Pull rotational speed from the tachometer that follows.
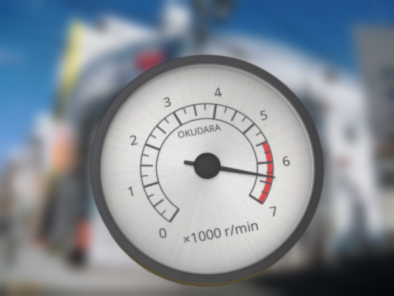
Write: 6375 rpm
